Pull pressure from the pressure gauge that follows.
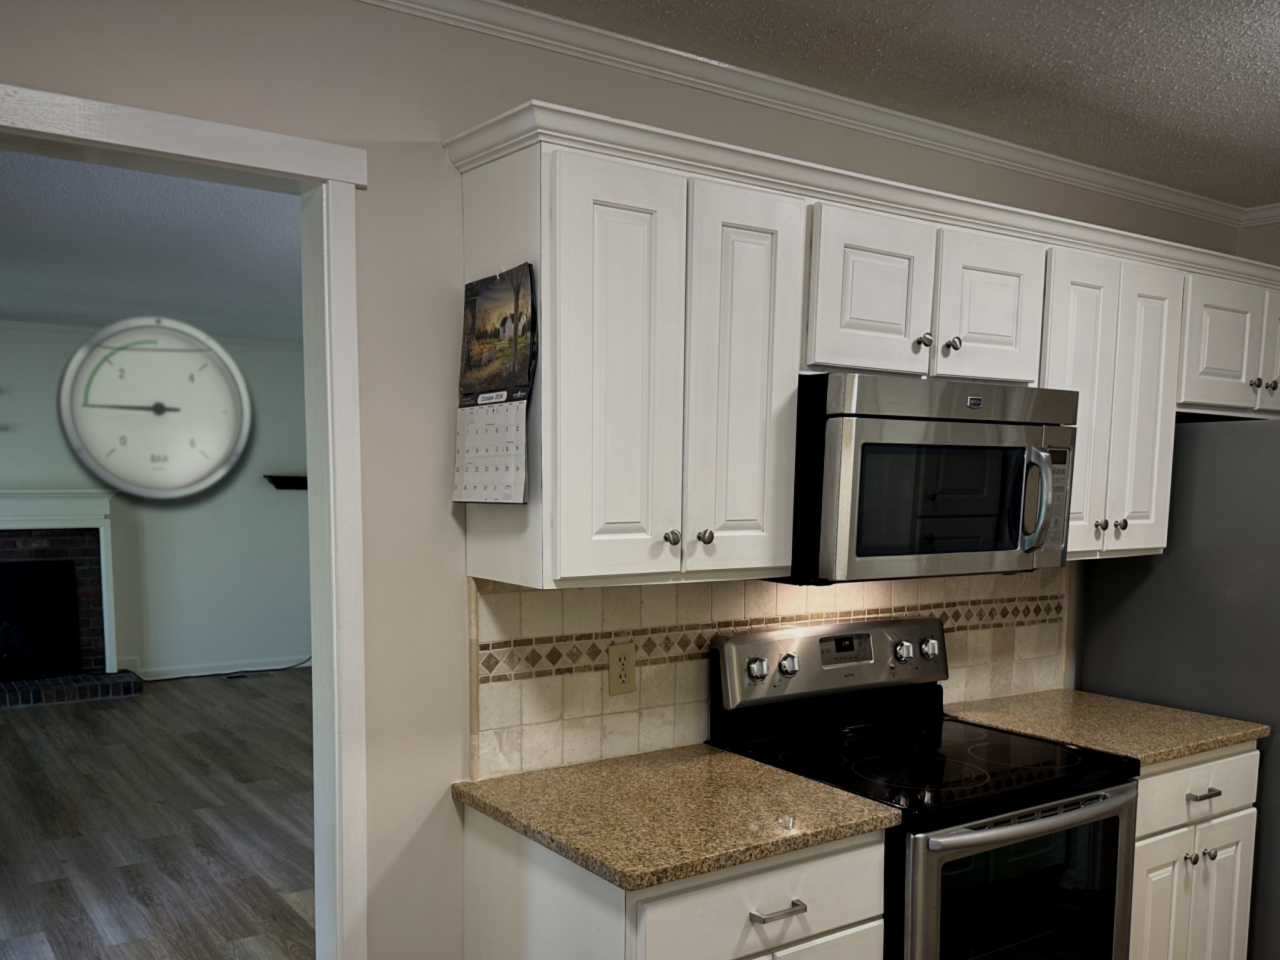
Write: 1 bar
